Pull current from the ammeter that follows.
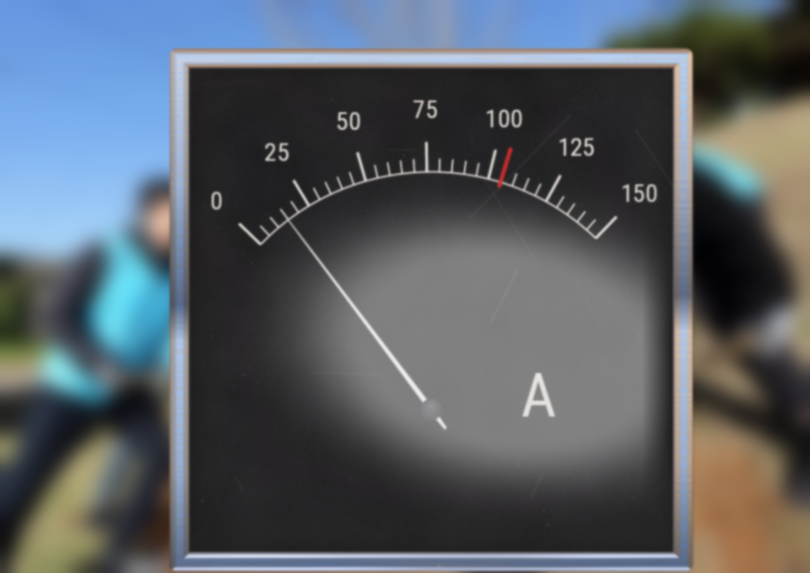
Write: 15 A
